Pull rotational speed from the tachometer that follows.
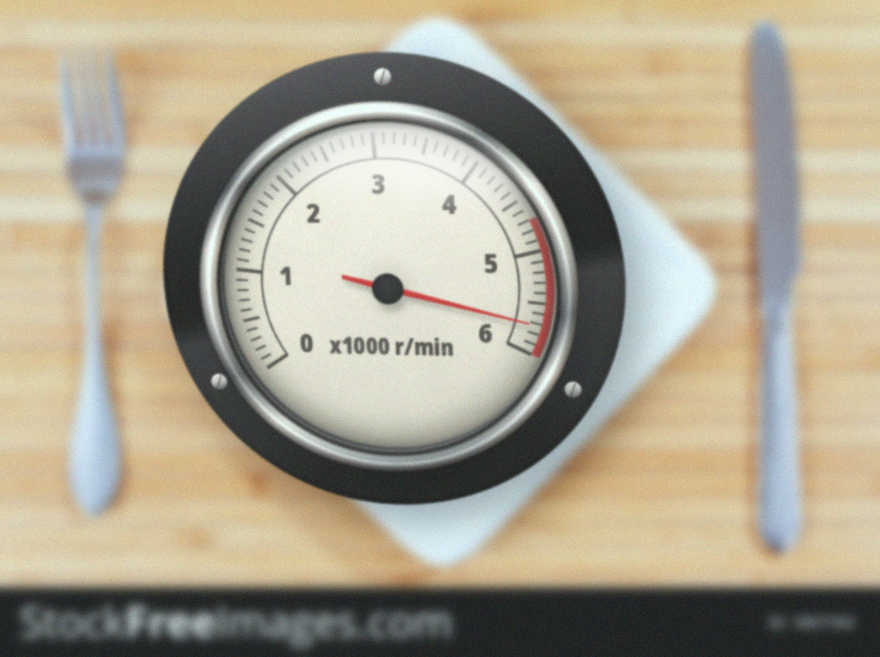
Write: 5700 rpm
